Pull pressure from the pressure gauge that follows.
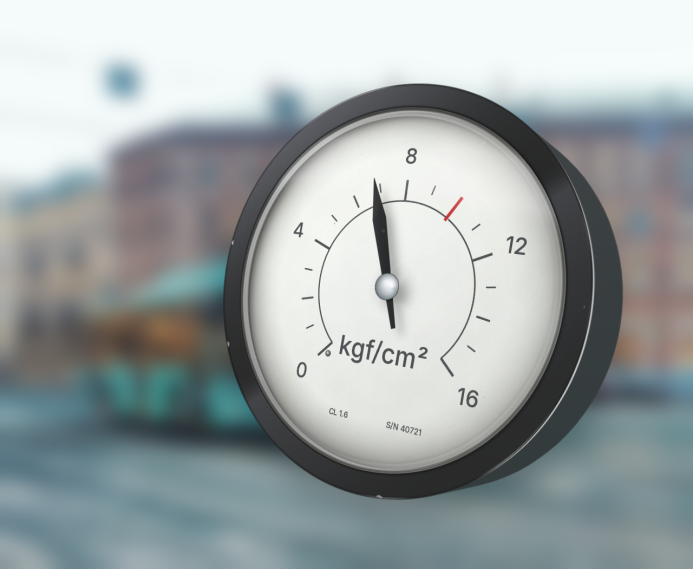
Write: 7 kg/cm²
